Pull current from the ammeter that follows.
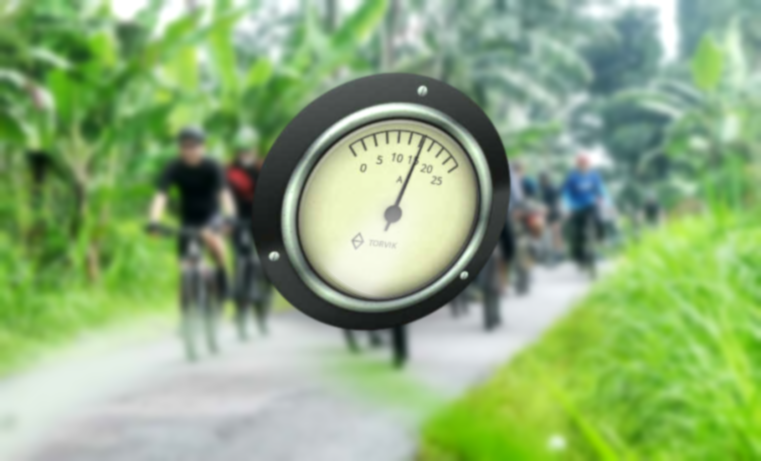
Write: 15 A
